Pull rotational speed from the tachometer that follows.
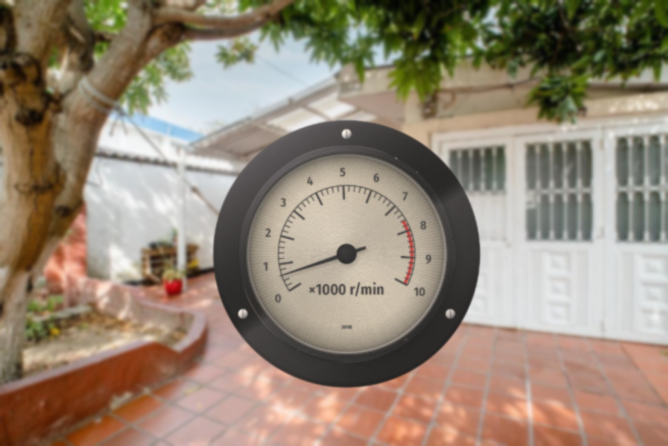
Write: 600 rpm
